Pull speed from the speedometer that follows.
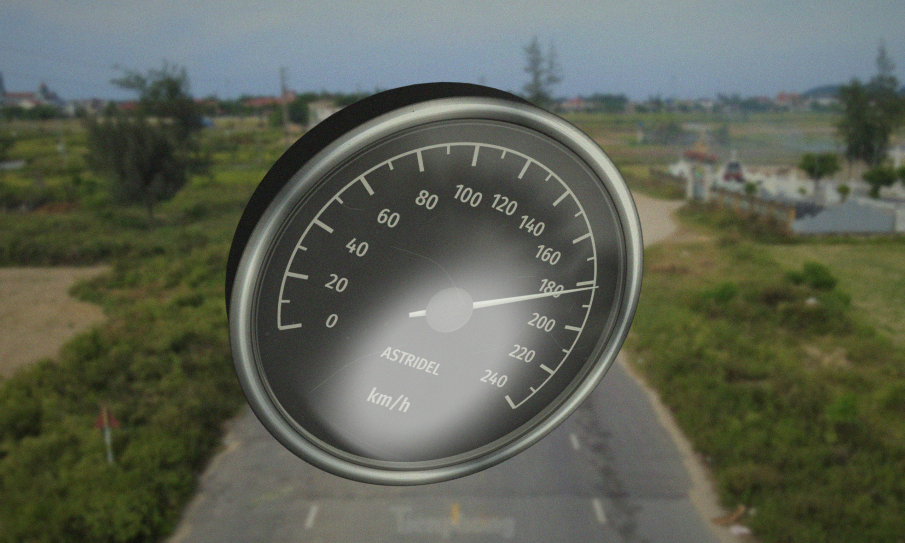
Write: 180 km/h
